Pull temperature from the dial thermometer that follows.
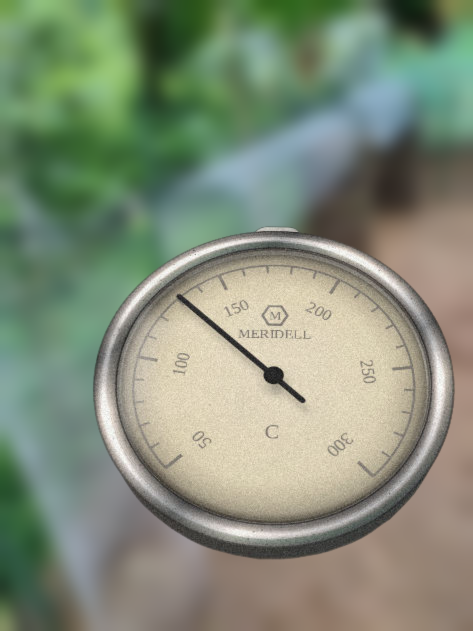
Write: 130 °C
